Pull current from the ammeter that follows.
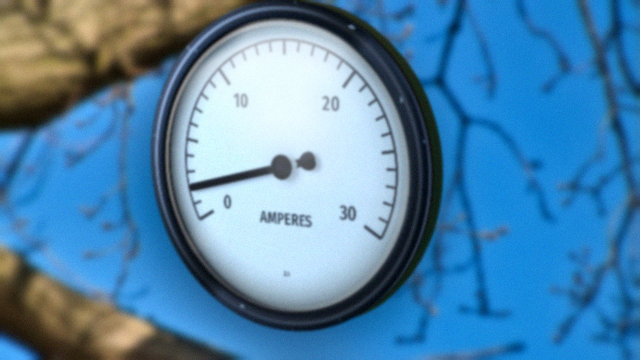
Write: 2 A
